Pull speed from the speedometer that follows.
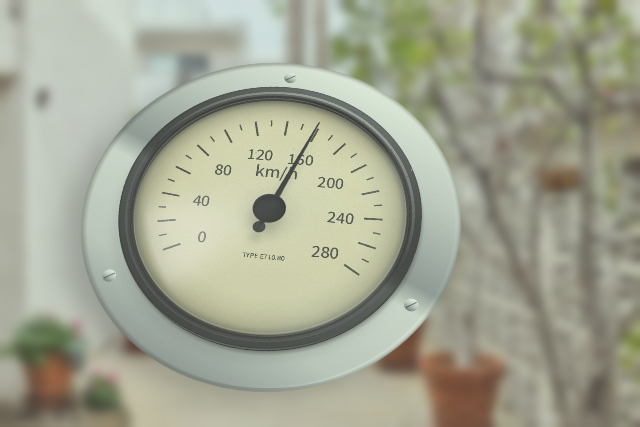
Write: 160 km/h
